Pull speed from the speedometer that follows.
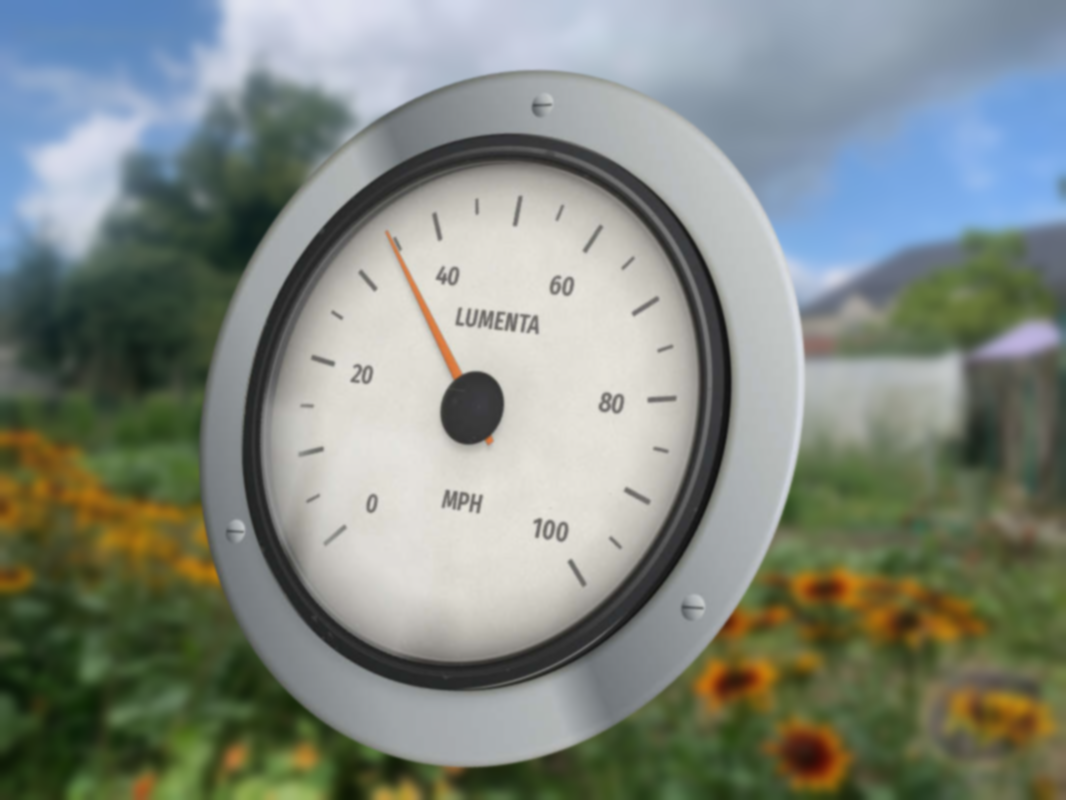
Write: 35 mph
